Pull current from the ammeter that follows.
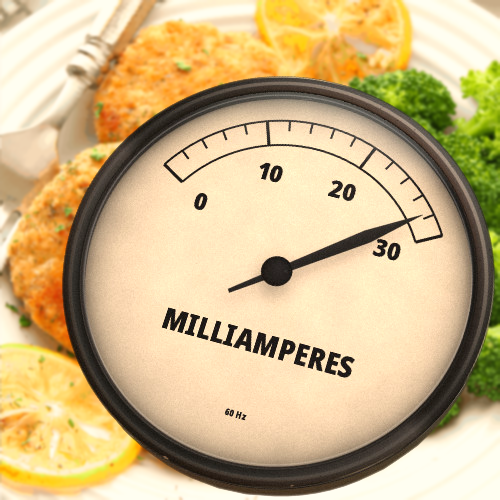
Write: 28 mA
